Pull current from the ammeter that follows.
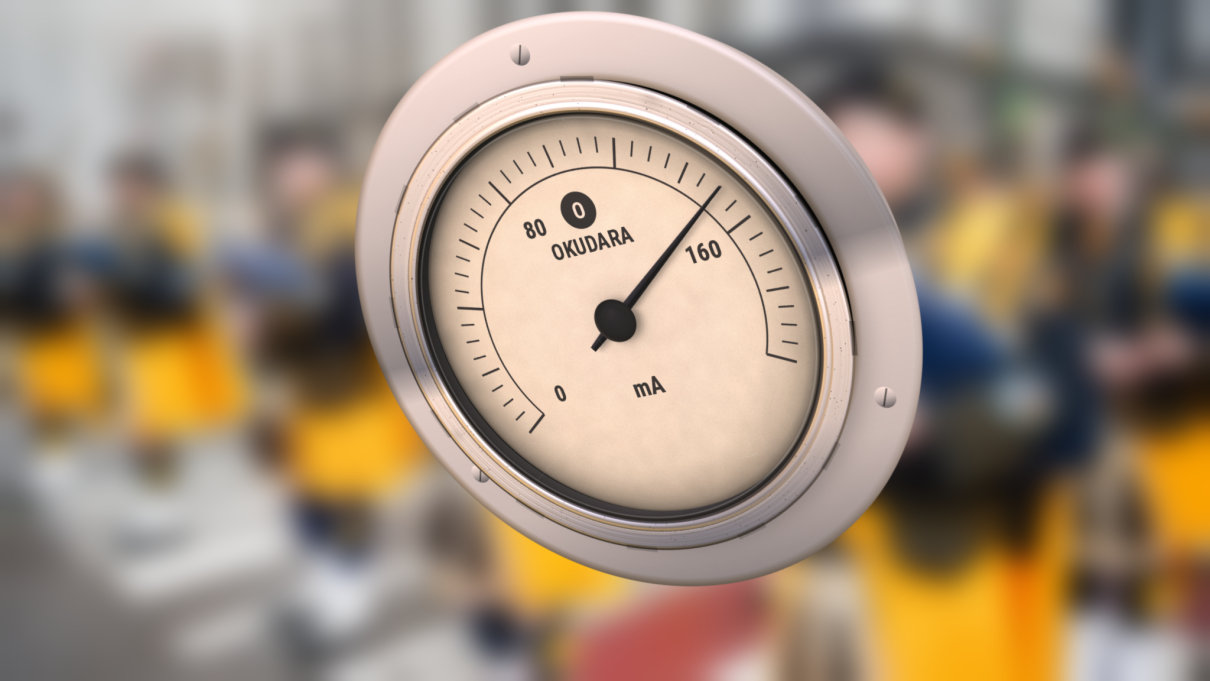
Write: 150 mA
